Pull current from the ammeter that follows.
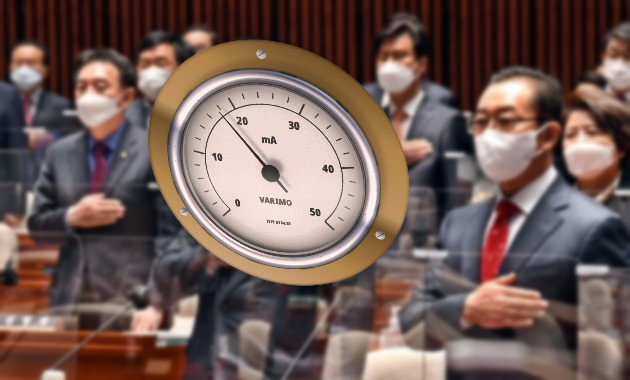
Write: 18 mA
